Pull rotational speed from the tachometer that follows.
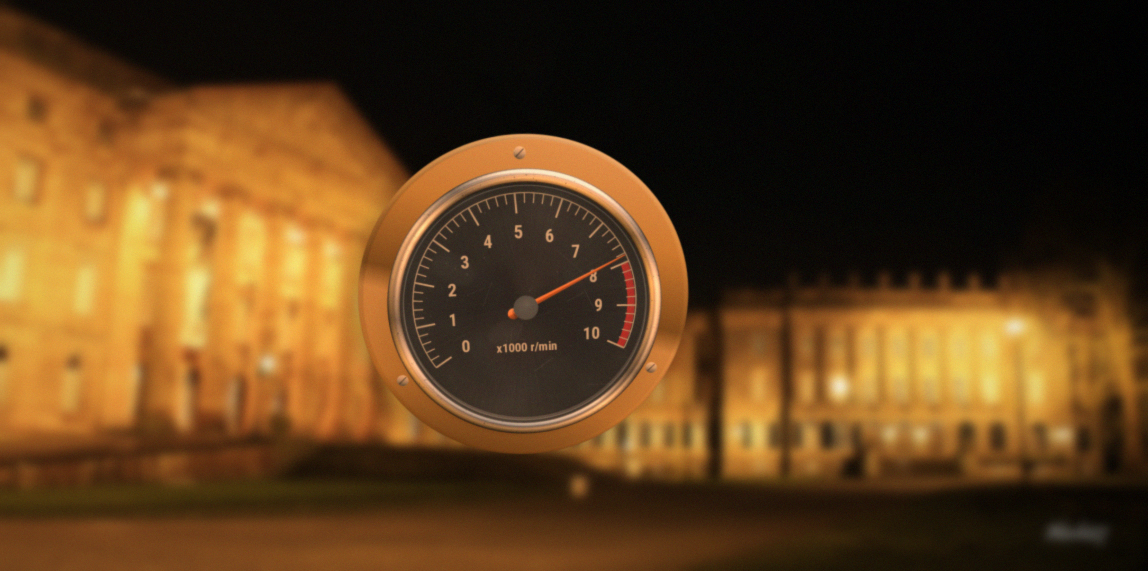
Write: 7800 rpm
